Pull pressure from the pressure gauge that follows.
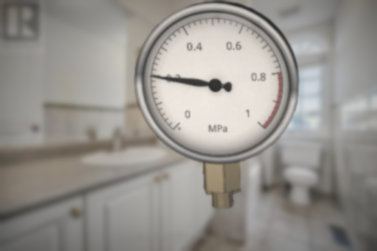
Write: 0.2 MPa
